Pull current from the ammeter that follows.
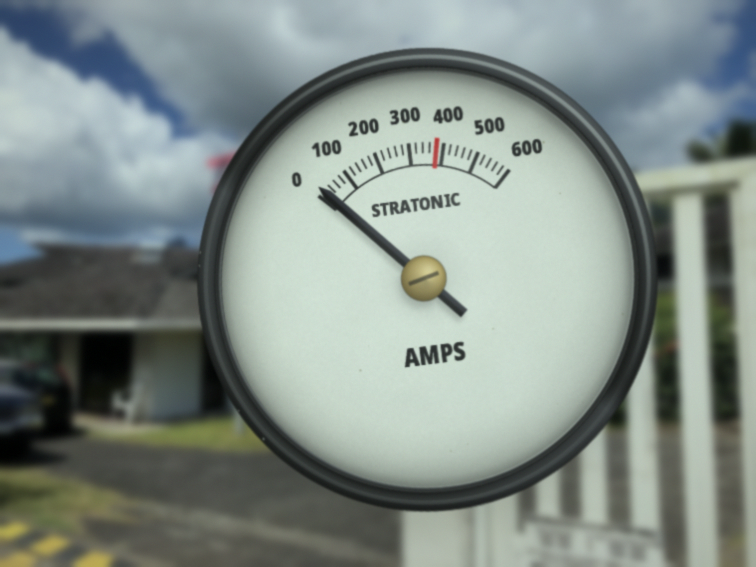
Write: 20 A
